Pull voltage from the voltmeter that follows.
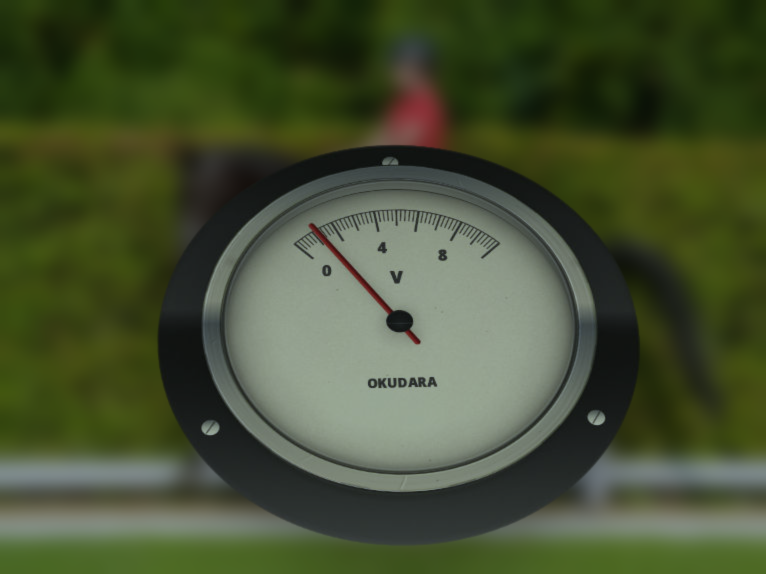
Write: 1 V
